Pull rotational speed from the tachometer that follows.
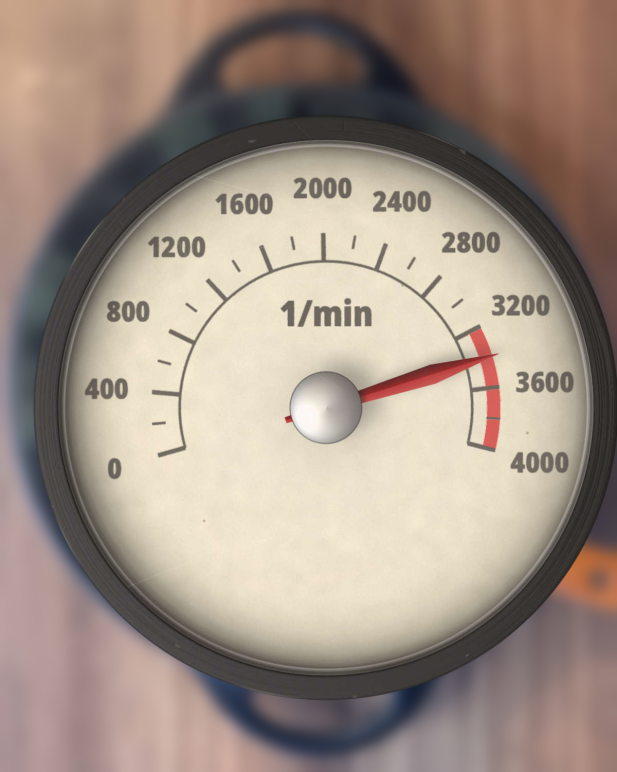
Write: 3400 rpm
